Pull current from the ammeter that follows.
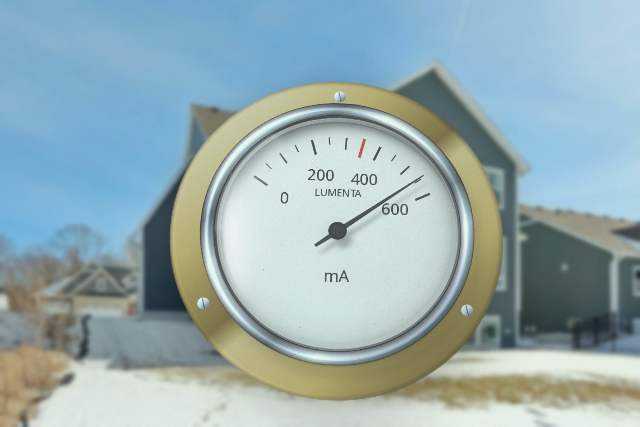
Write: 550 mA
